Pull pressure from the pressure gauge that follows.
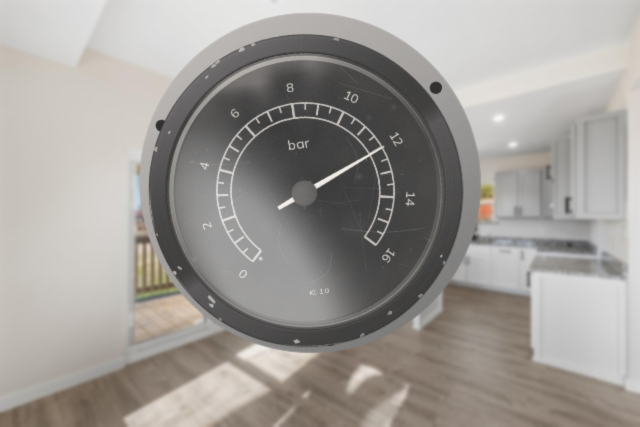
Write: 12 bar
